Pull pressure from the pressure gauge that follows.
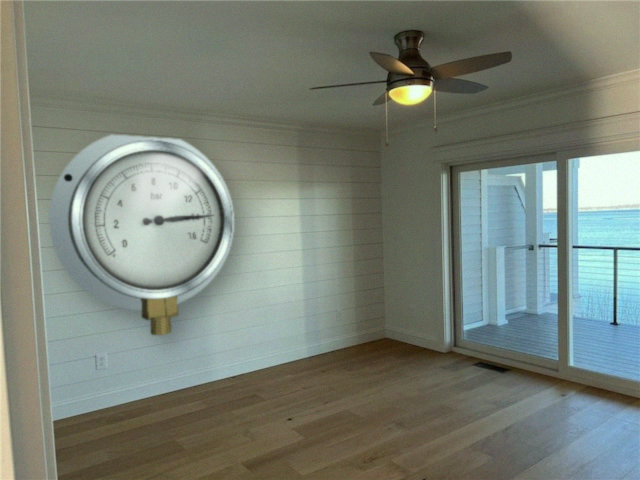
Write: 14 bar
